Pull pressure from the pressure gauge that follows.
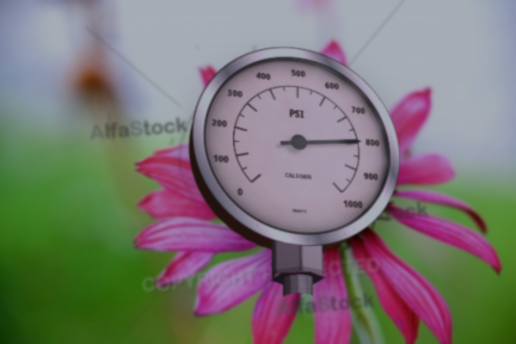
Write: 800 psi
